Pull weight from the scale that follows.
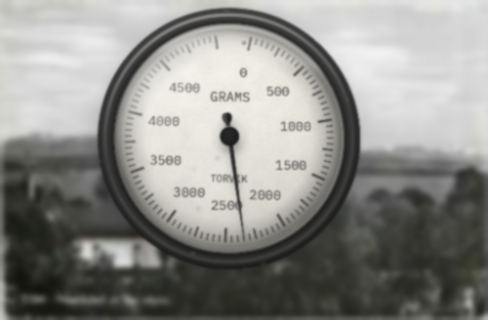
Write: 2350 g
